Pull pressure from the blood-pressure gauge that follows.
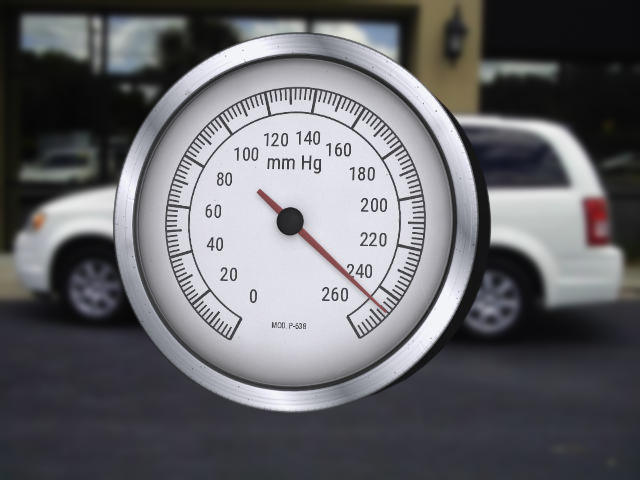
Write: 246 mmHg
